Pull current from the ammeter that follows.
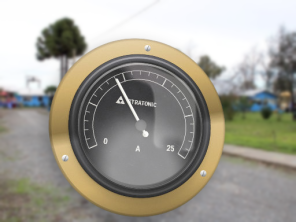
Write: 9 A
